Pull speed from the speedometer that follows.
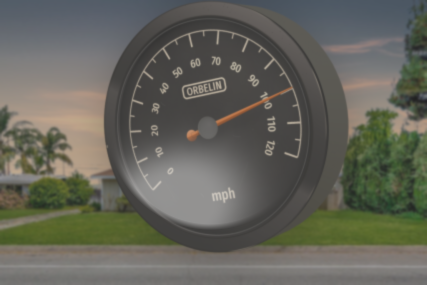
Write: 100 mph
